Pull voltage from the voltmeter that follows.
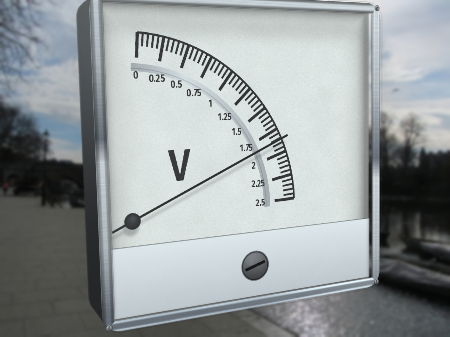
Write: 1.85 V
